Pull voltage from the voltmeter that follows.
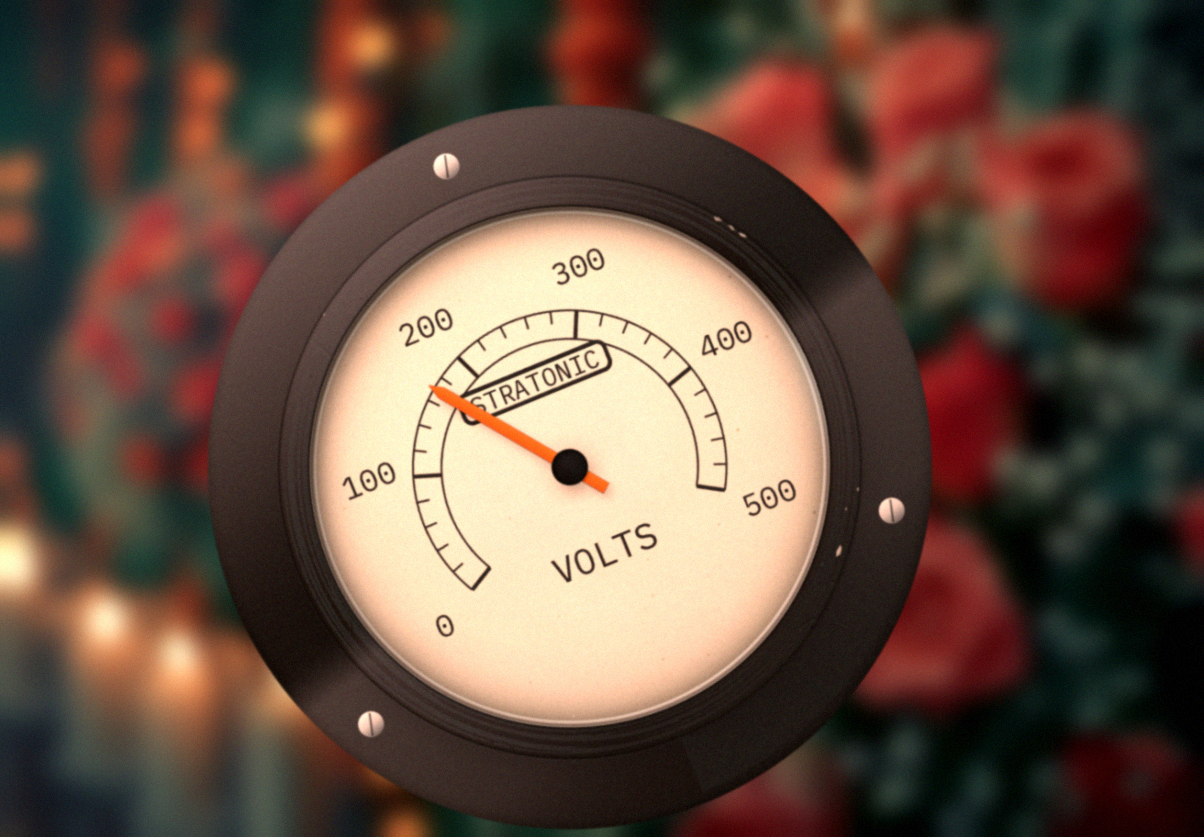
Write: 170 V
